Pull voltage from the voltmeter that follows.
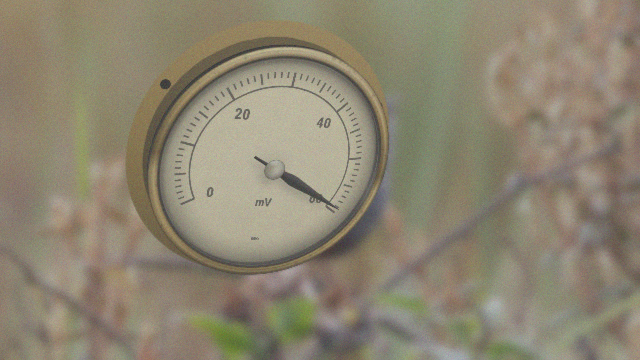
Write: 59 mV
